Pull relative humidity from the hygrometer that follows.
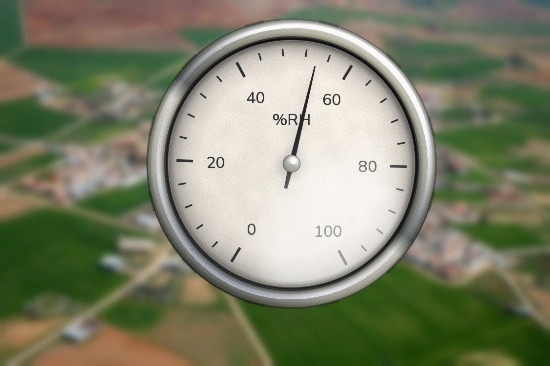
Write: 54 %
